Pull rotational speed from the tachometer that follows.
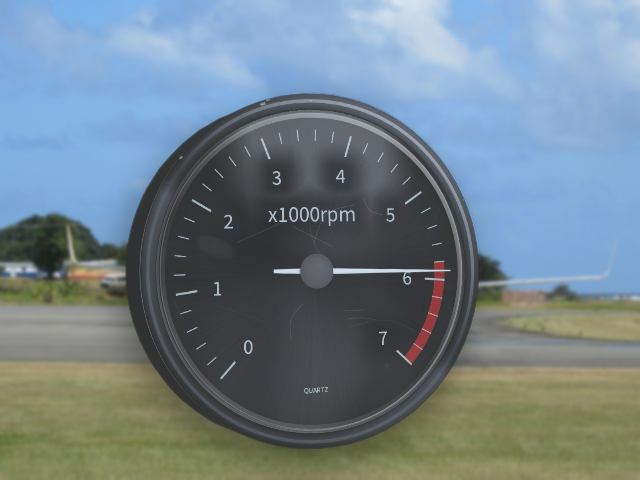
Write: 5900 rpm
